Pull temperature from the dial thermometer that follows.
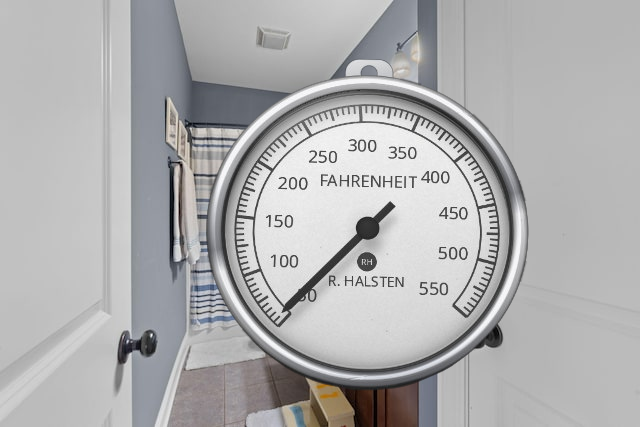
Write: 55 °F
